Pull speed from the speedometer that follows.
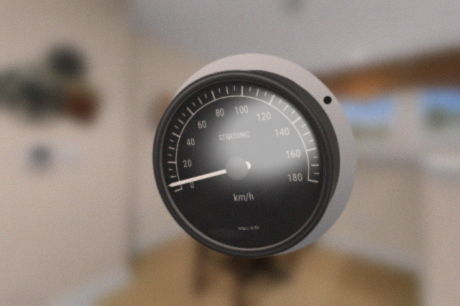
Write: 5 km/h
